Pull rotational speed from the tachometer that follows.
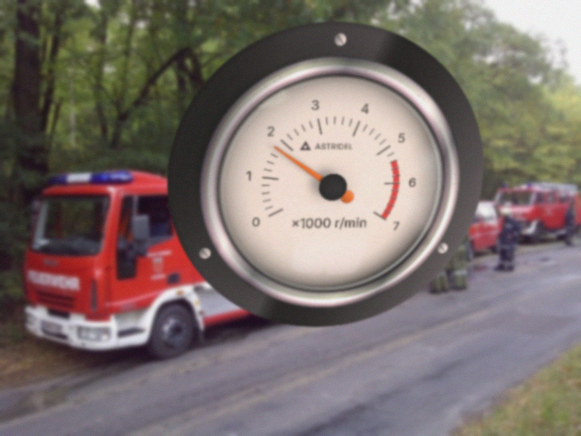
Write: 1800 rpm
